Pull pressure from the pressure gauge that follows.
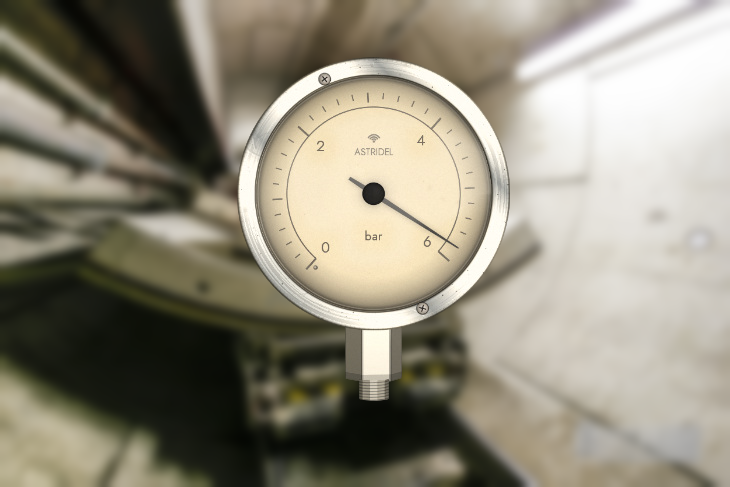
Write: 5.8 bar
